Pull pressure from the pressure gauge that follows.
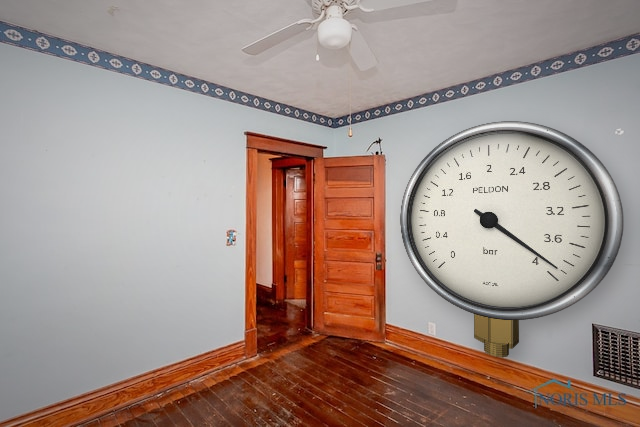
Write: 3.9 bar
